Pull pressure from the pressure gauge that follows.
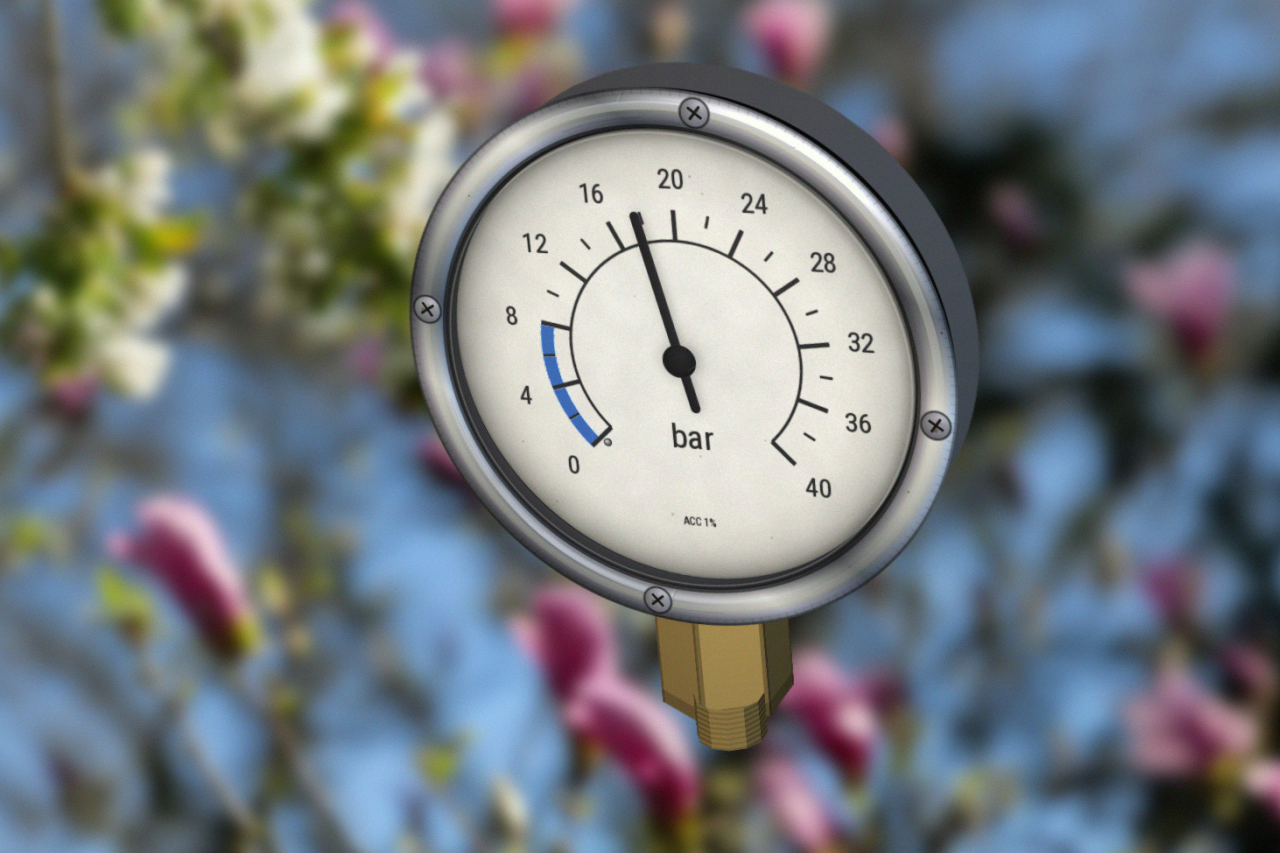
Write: 18 bar
